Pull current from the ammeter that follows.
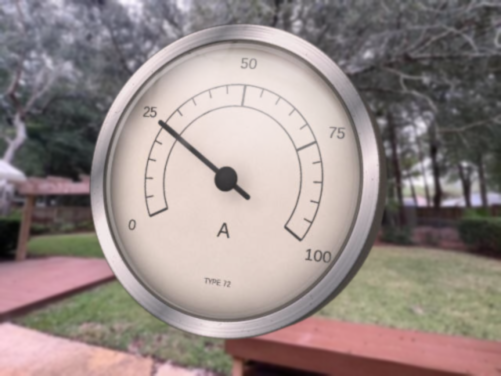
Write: 25 A
